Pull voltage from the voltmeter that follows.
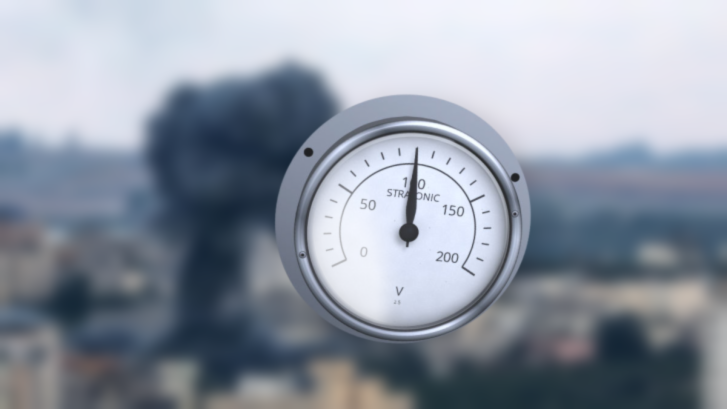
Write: 100 V
